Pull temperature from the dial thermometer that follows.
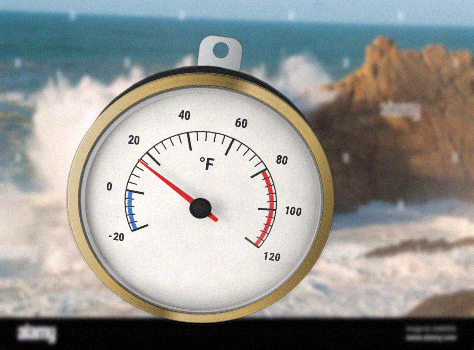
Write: 16 °F
